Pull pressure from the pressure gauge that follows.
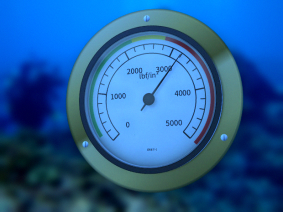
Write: 3200 psi
